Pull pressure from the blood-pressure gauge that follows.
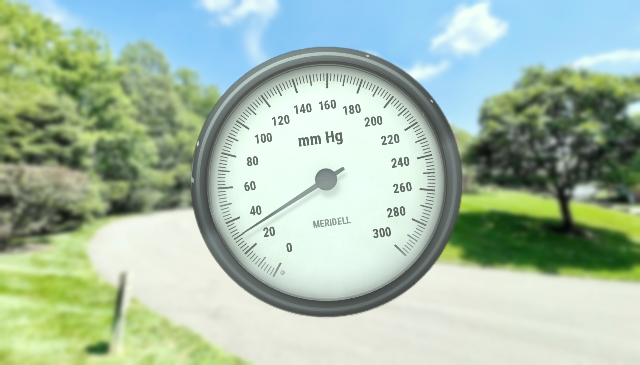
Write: 30 mmHg
